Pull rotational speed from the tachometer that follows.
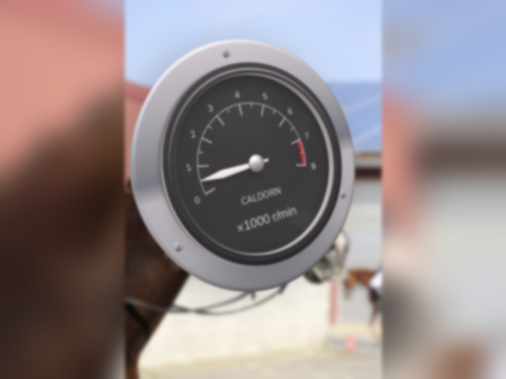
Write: 500 rpm
